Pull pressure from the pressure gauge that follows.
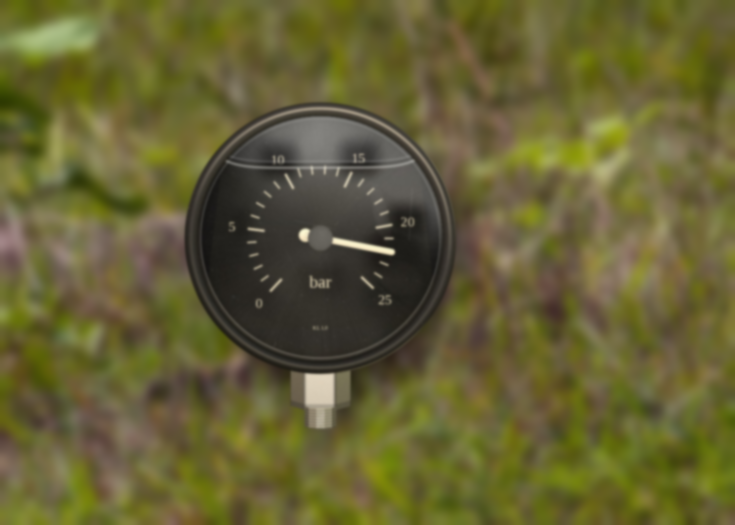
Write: 22 bar
